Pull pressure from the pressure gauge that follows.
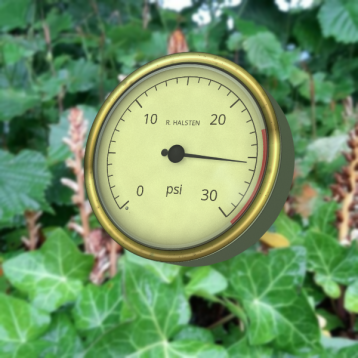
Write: 25.5 psi
